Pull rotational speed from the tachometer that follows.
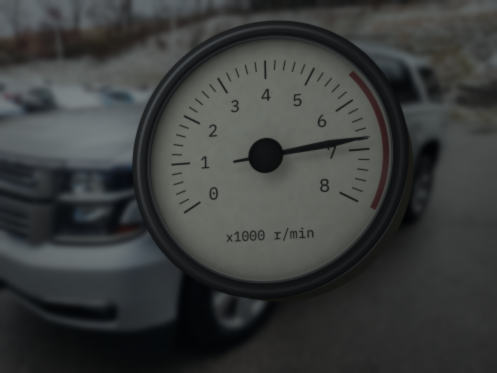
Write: 6800 rpm
